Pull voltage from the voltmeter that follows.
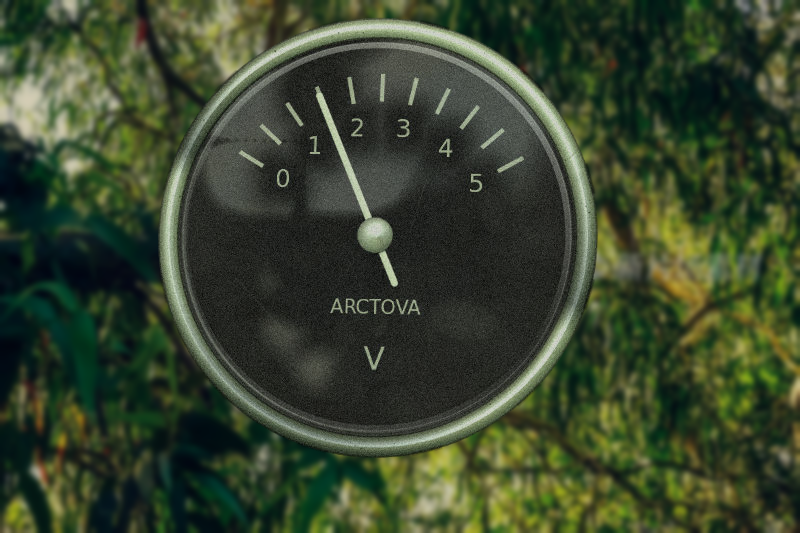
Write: 1.5 V
